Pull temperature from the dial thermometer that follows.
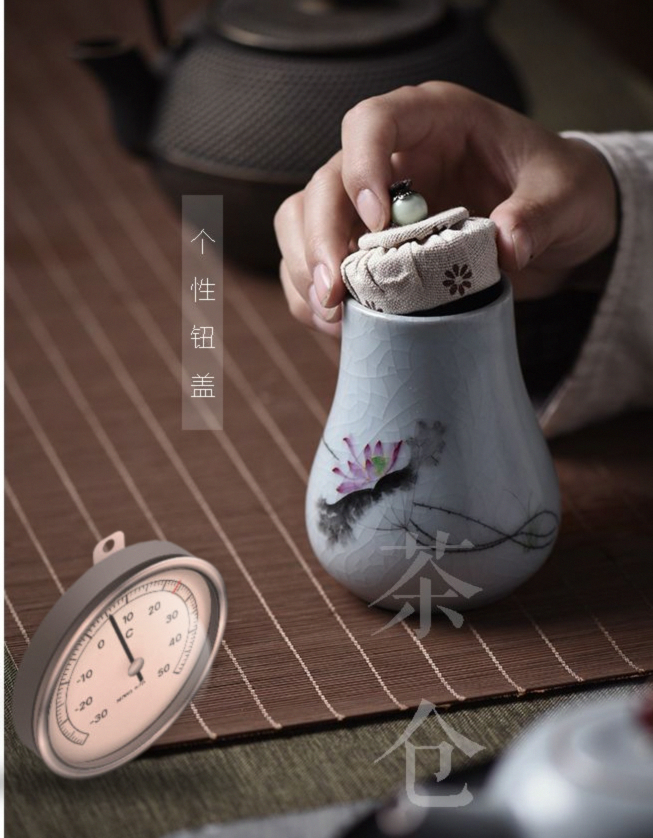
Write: 5 °C
